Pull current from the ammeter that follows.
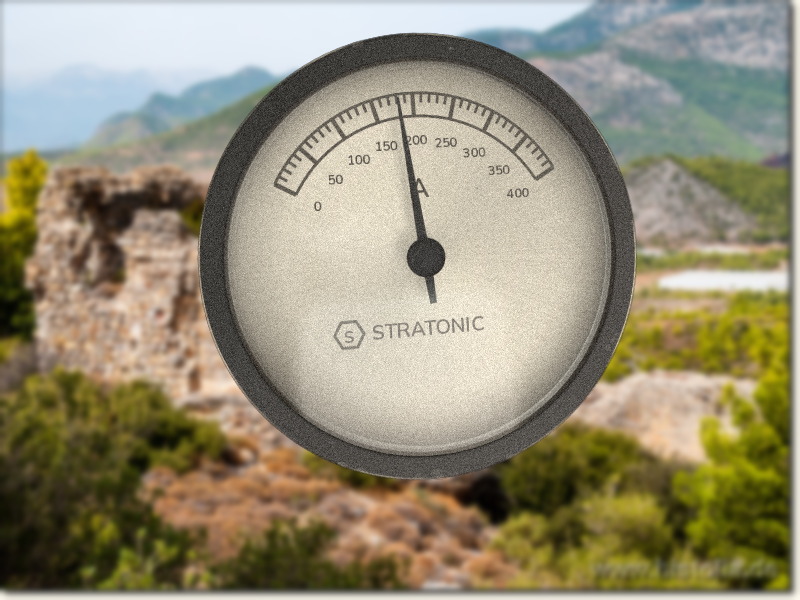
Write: 180 A
